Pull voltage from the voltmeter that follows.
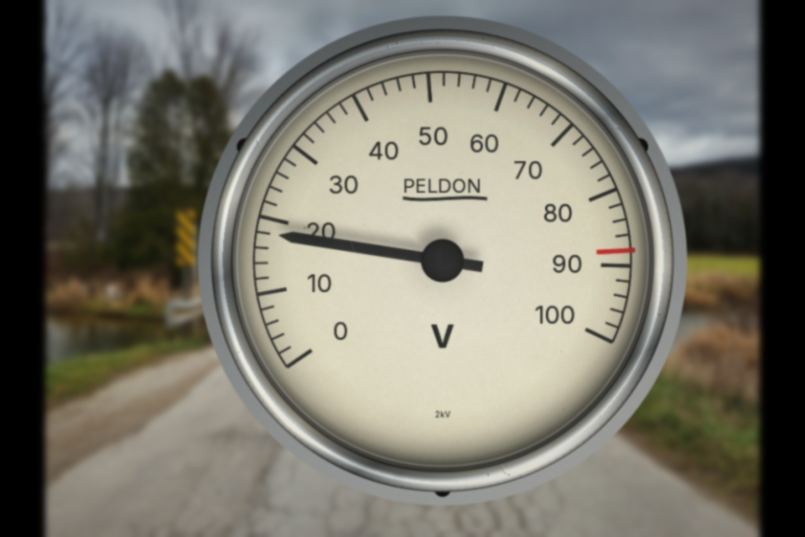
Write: 18 V
